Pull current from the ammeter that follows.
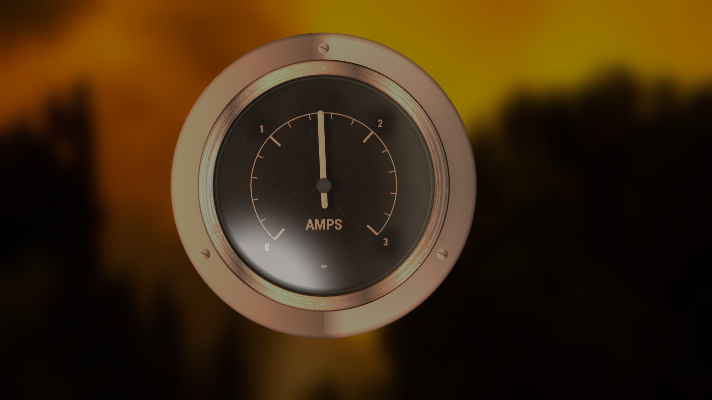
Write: 1.5 A
